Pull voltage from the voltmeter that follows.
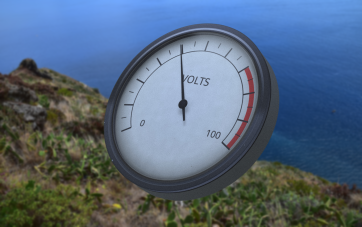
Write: 40 V
